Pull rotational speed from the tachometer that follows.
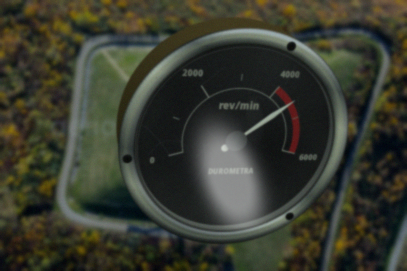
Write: 4500 rpm
